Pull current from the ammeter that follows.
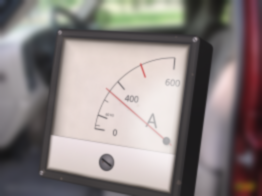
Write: 350 A
